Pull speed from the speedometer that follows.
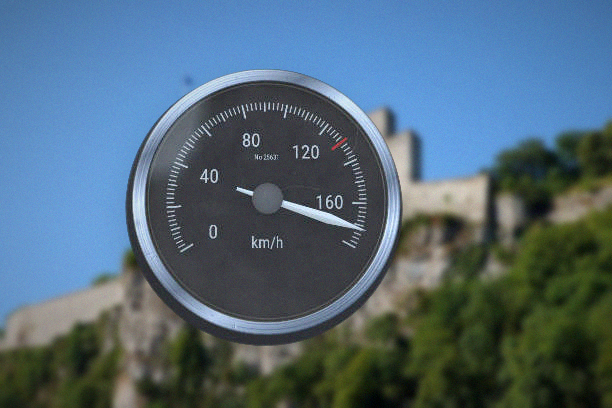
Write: 172 km/h
